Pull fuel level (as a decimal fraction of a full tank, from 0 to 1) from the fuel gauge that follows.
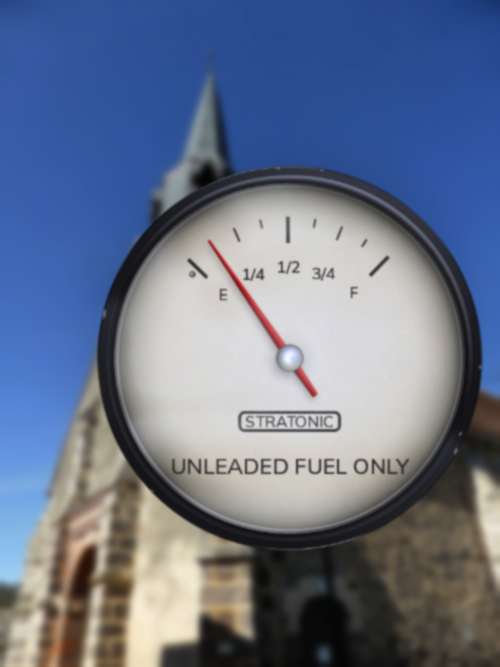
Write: 0.125
